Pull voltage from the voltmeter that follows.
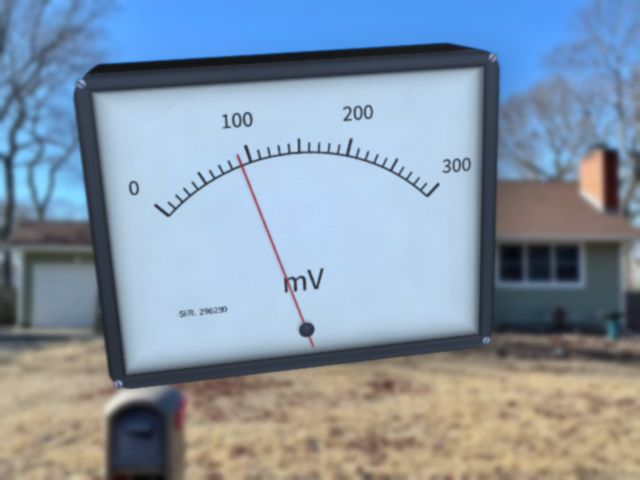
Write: 90 mV
